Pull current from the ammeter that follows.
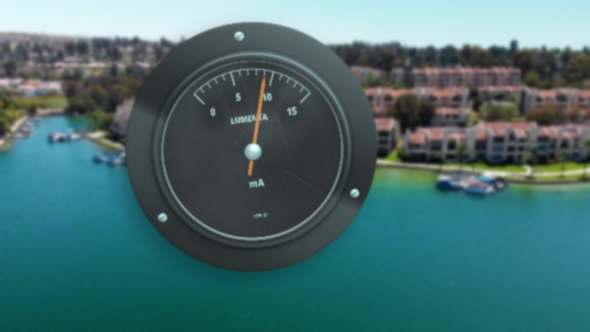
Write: 9 mA
